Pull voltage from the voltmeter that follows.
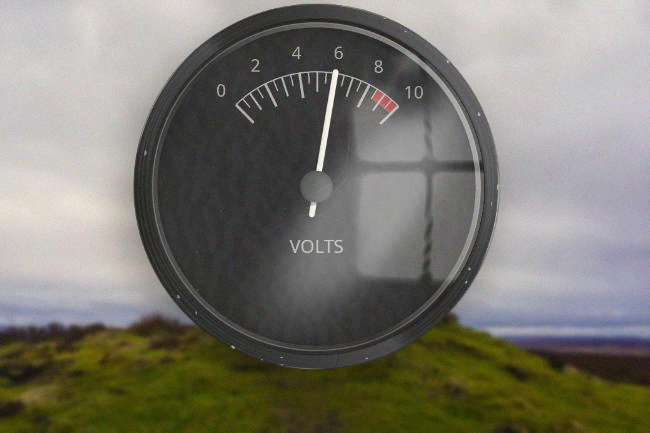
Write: 6 V
